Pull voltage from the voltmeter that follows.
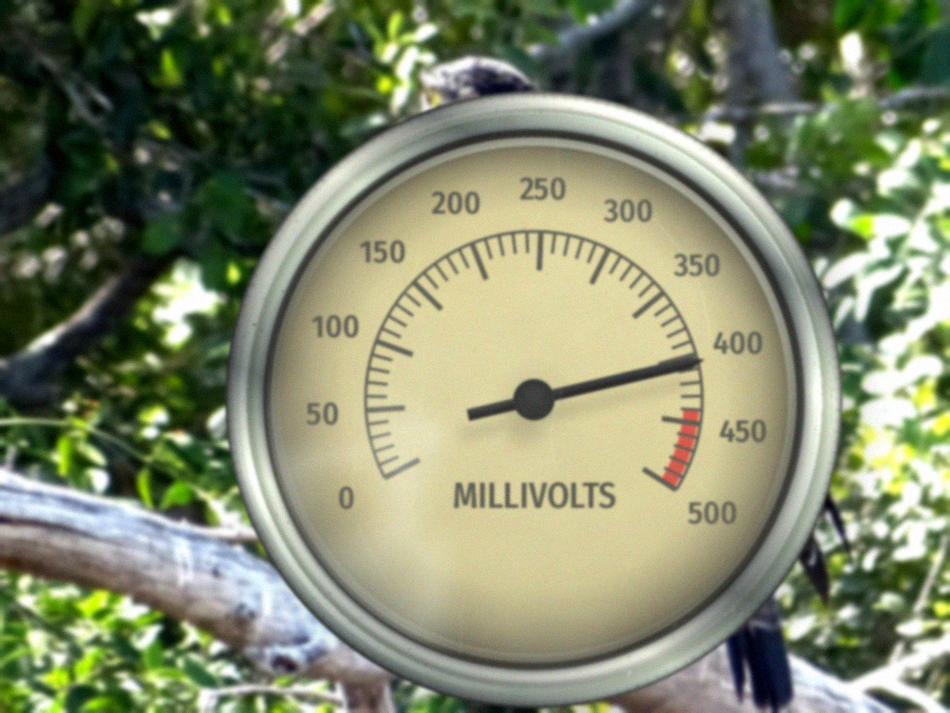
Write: 405 mV
